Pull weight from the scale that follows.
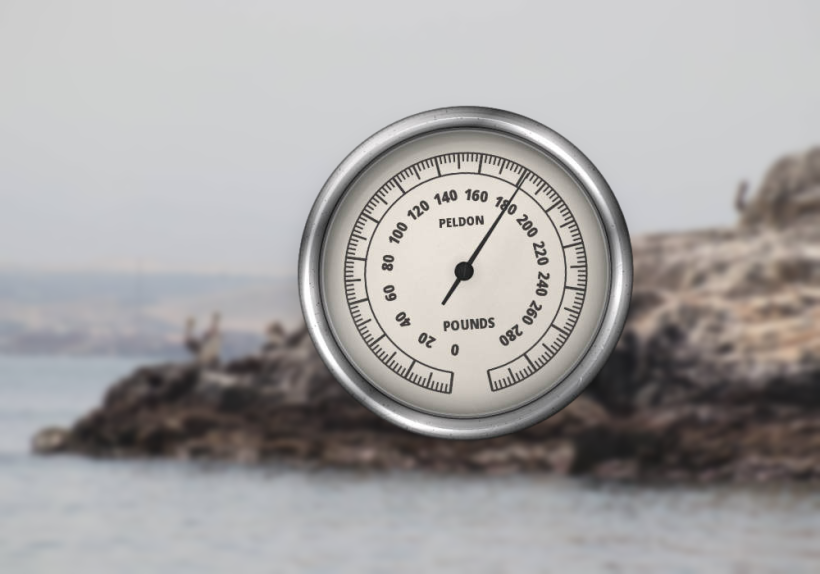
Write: 182 lb
